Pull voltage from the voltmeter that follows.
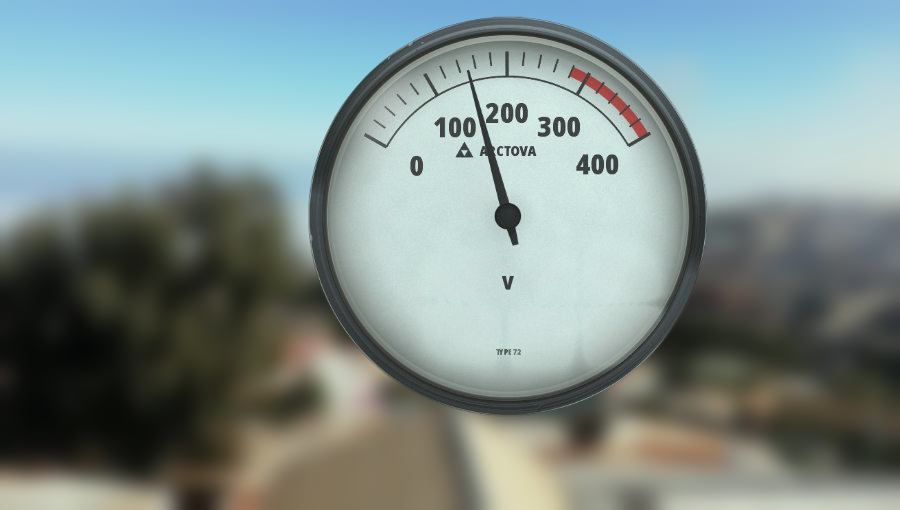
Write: 150 V
